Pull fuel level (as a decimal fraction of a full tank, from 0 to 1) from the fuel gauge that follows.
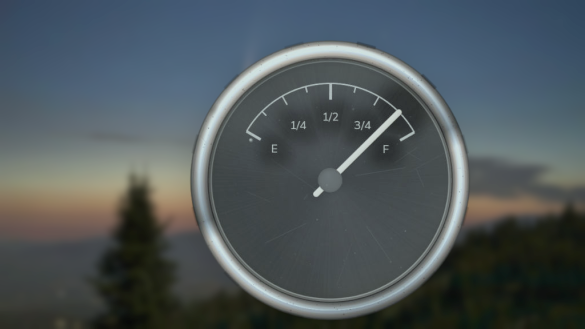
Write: 0.875
